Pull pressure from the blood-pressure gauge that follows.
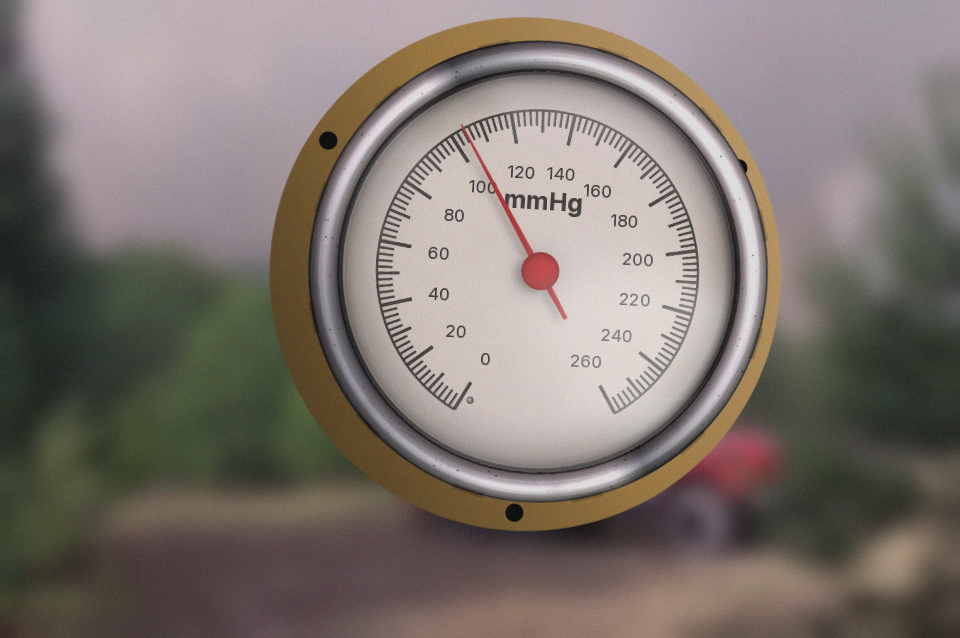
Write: 104 mmHg
